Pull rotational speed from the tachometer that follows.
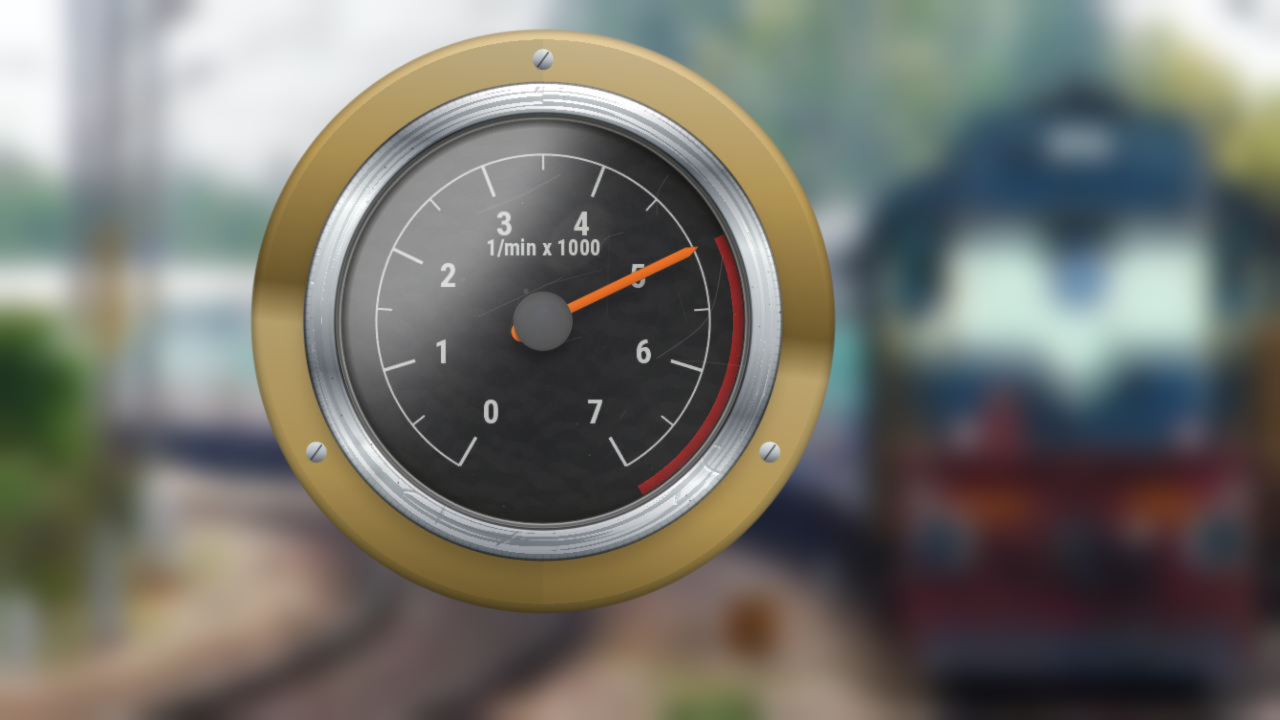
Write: 5000 rpm
